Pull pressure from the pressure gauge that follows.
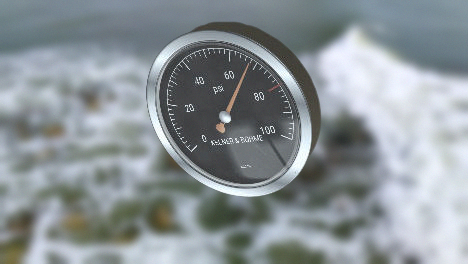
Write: 68 psi
